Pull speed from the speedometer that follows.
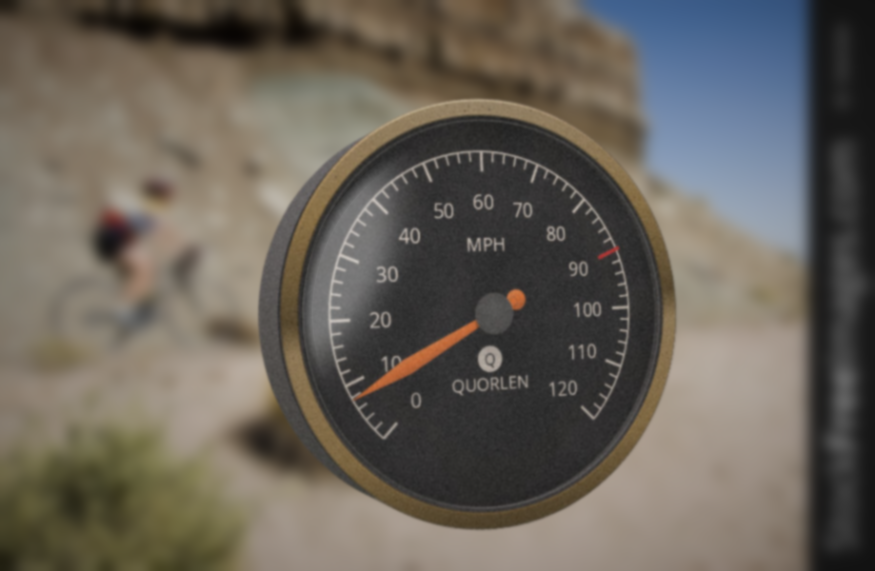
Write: 8 mph
